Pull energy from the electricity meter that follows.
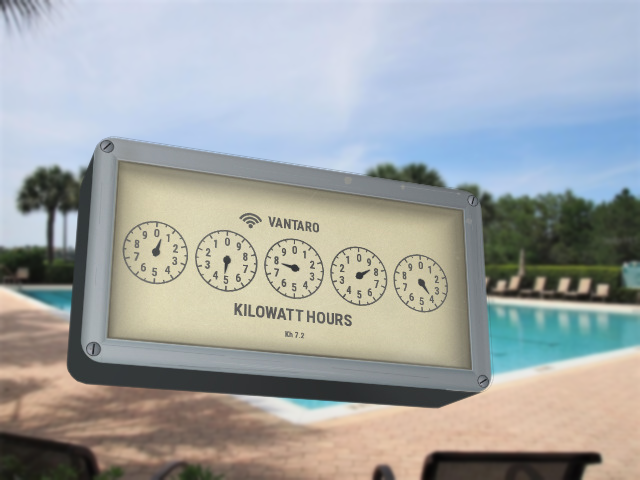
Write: 4784 kWh
